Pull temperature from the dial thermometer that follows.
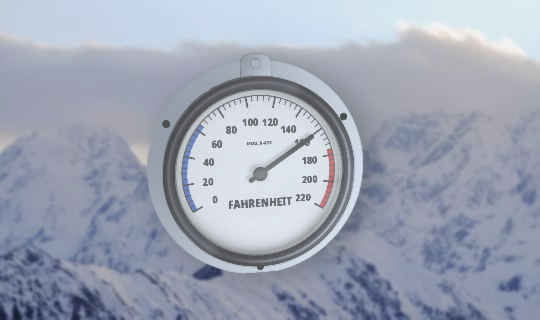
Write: 160 °F
